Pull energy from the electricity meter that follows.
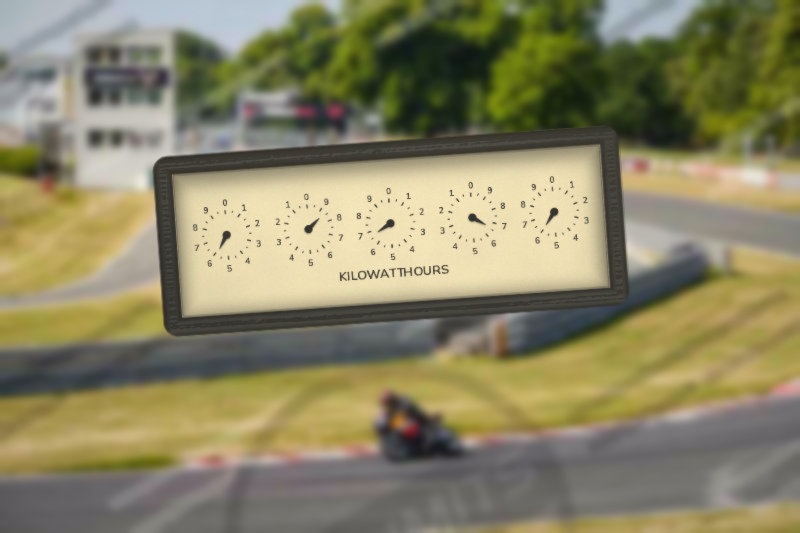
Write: 58666 kWh
